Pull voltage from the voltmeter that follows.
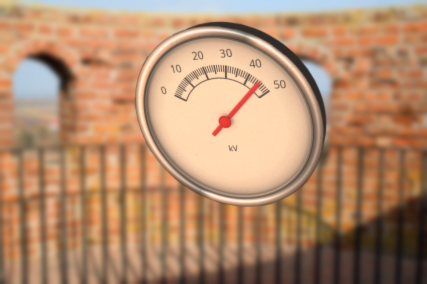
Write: 45 kV
